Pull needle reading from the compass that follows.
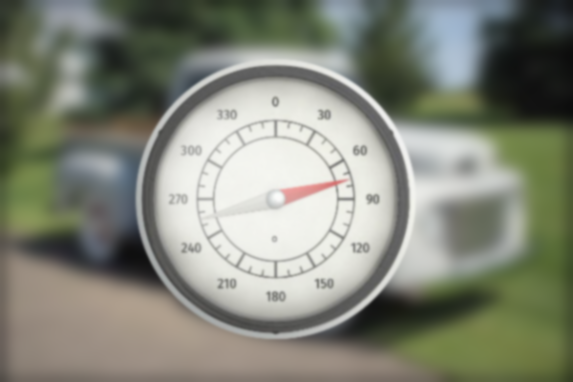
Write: 75 °
